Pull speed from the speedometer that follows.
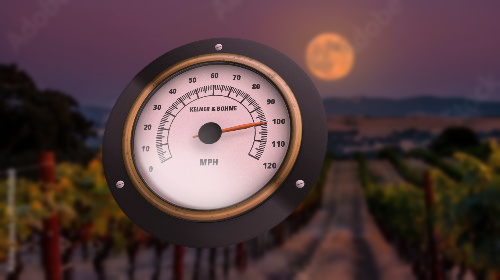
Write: 100 mph
